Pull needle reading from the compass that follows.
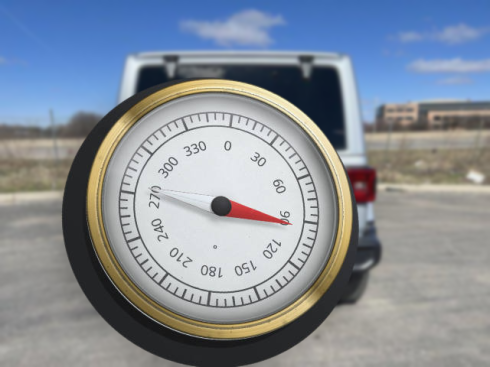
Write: 95 °
